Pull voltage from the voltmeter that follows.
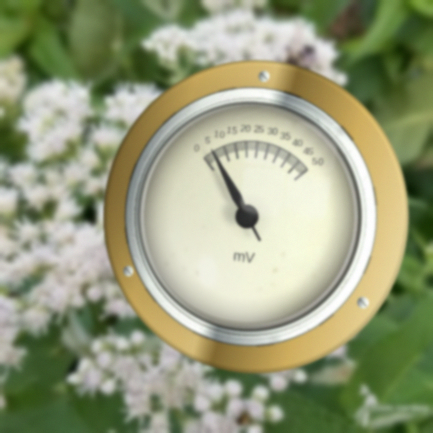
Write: 5 mV
